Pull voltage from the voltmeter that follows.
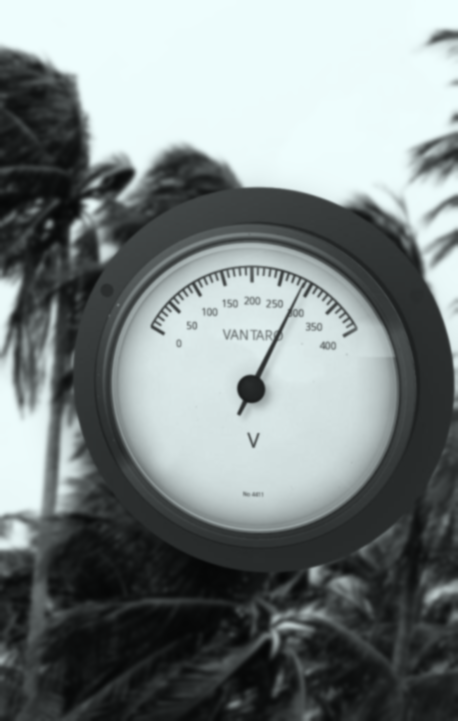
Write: 290 V
